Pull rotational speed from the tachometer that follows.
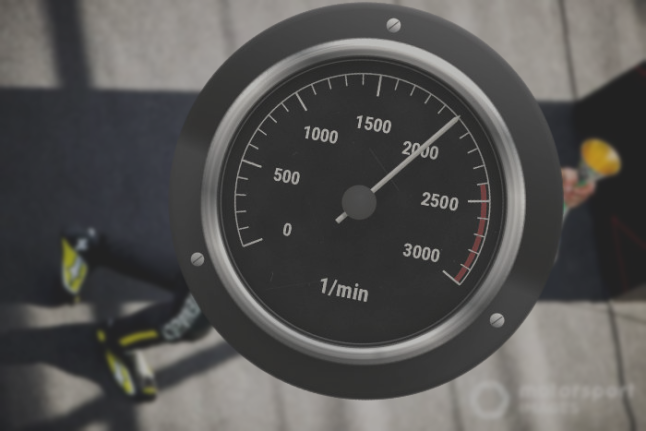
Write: 2000 rpm
